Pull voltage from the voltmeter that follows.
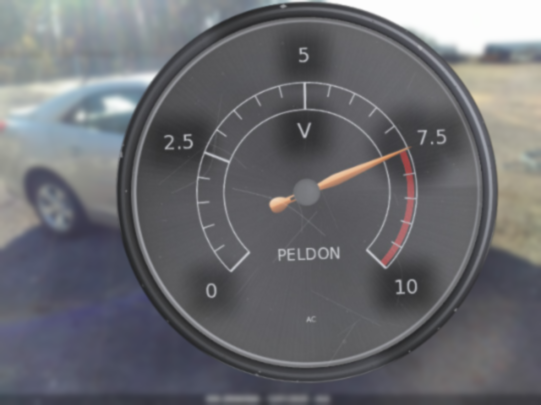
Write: 7.5 V
